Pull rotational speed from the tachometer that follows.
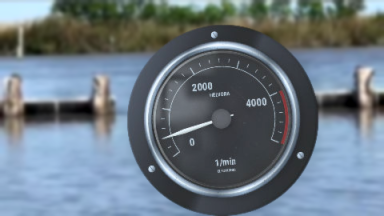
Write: 400 rpm
